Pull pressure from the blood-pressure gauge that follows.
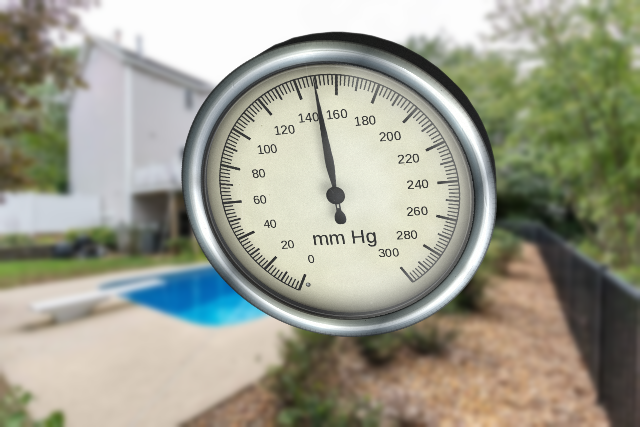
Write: 150 mmHg
